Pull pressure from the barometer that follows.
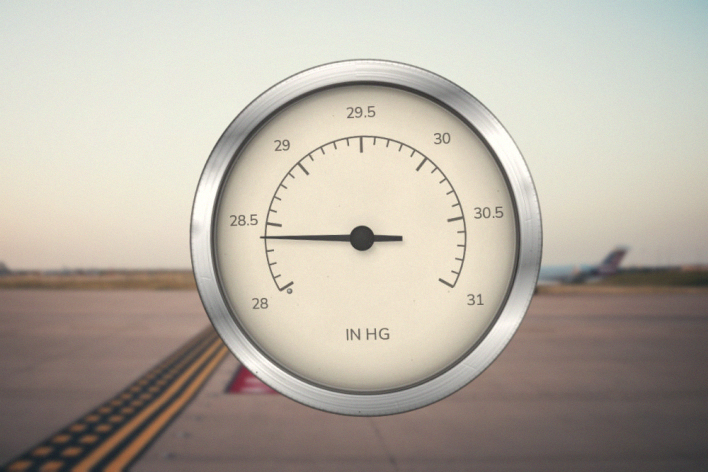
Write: 28.4 inHg
